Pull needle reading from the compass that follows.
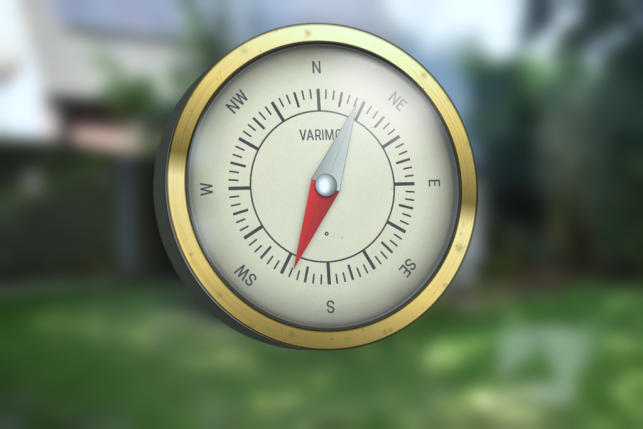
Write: 205 °
